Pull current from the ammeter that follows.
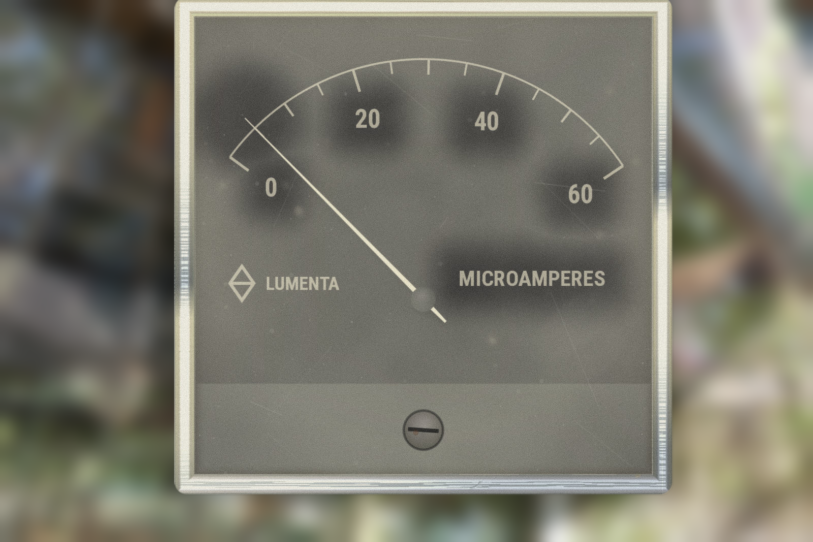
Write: 5 µA
